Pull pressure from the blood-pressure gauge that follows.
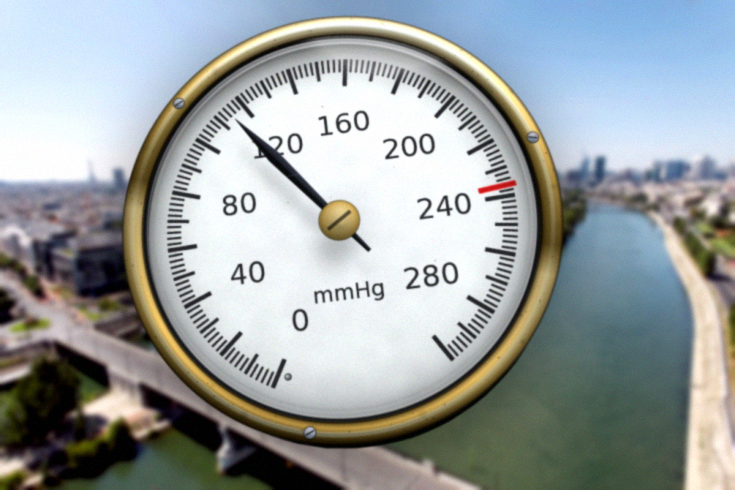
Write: 114 mmHg
